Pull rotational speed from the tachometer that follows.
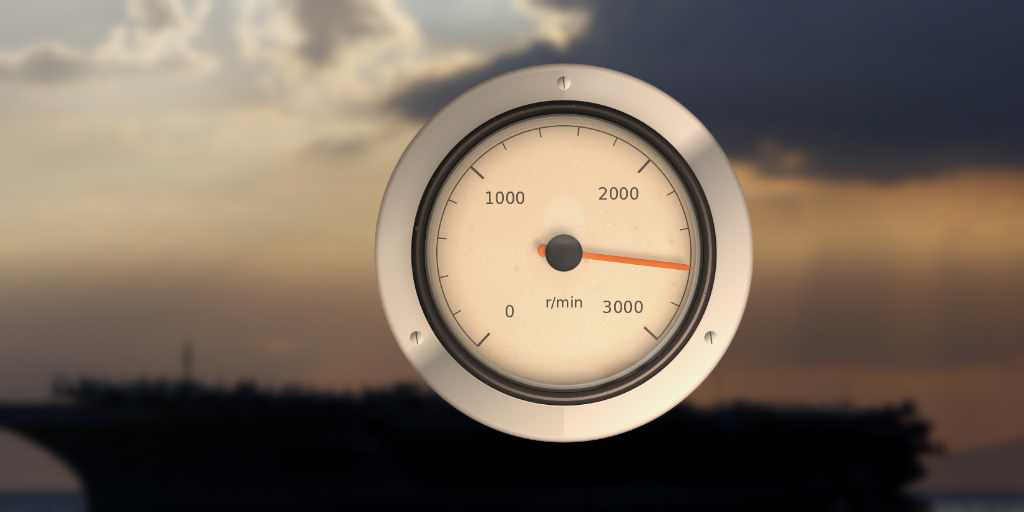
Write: 2600 rpm
